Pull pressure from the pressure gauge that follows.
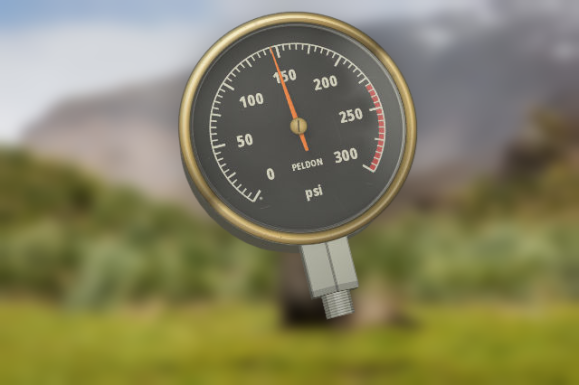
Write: 145 psi
